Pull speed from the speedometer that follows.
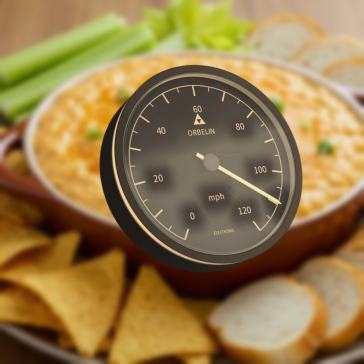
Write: 110 mph
